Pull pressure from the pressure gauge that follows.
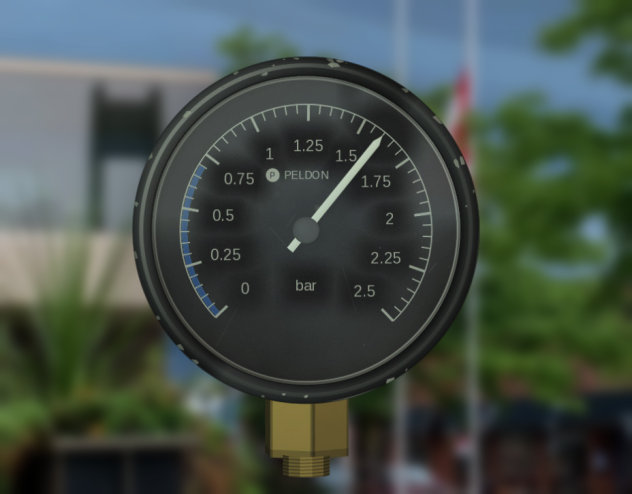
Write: 1.6 bar
